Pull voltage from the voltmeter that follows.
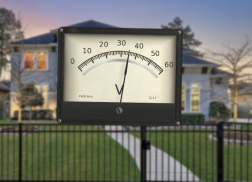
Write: 35 V
